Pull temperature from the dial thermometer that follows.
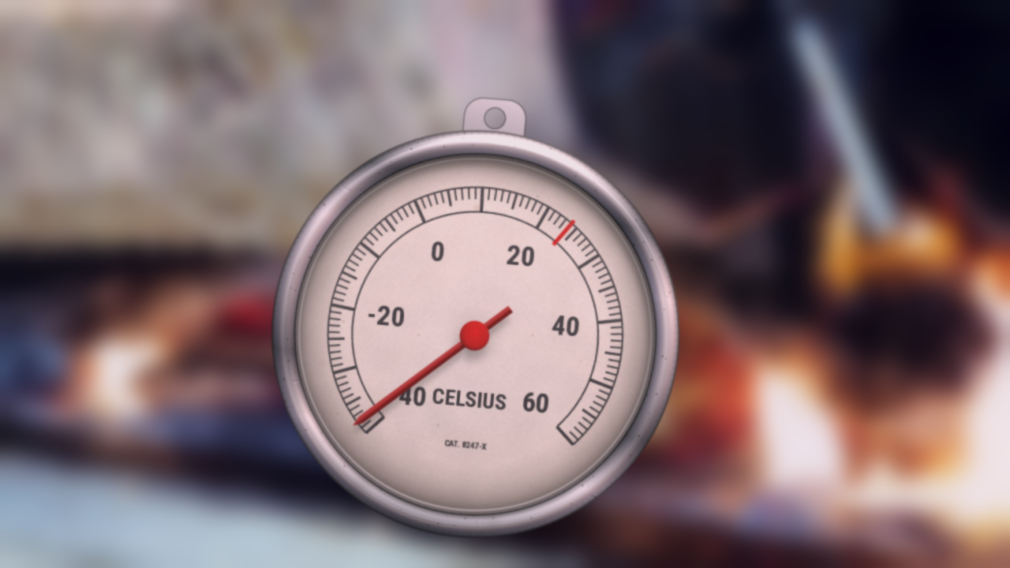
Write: -38 °C
